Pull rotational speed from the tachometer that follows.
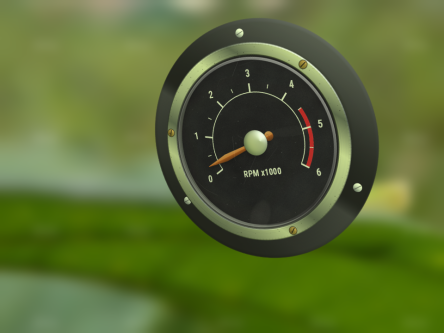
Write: 250 rpm
